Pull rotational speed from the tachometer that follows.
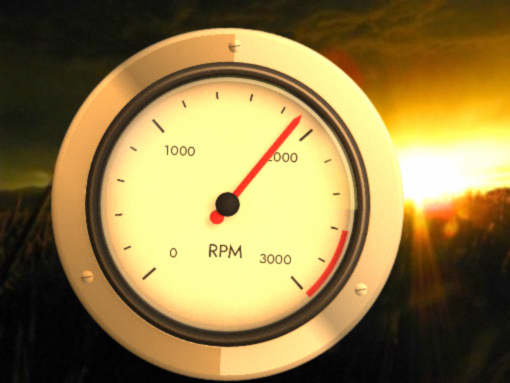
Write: 1900 rpm
